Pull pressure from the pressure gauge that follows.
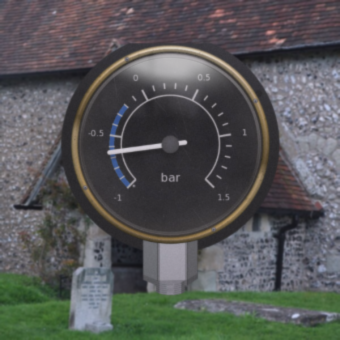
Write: -0.65 bar
